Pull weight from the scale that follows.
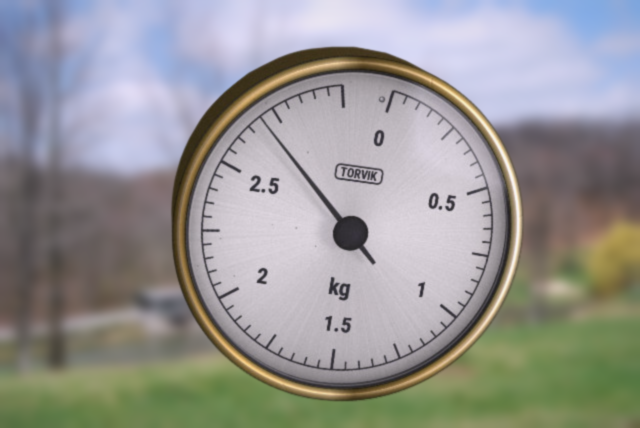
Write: 2.7 kg
